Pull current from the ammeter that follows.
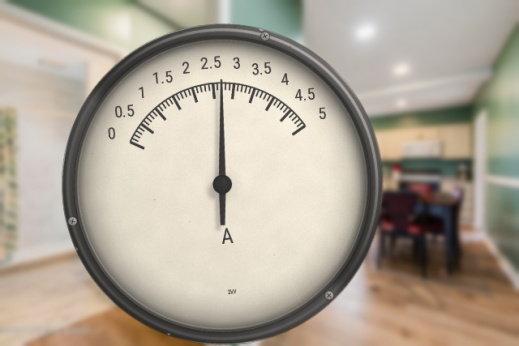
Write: 2.7 A
